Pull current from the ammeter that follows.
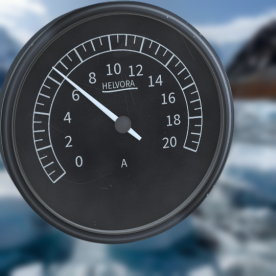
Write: 6.5 A
